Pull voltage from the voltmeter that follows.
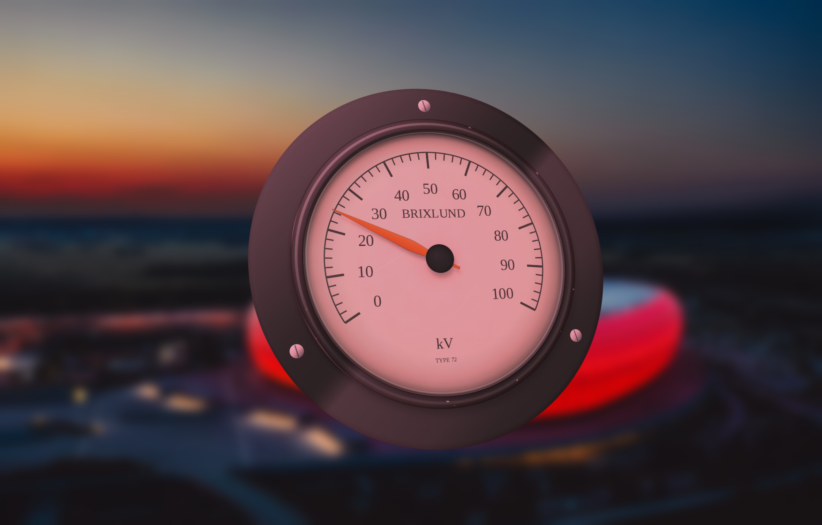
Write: 24 kV
